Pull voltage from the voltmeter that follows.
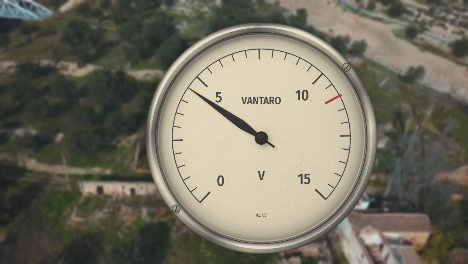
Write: 4.5 V
